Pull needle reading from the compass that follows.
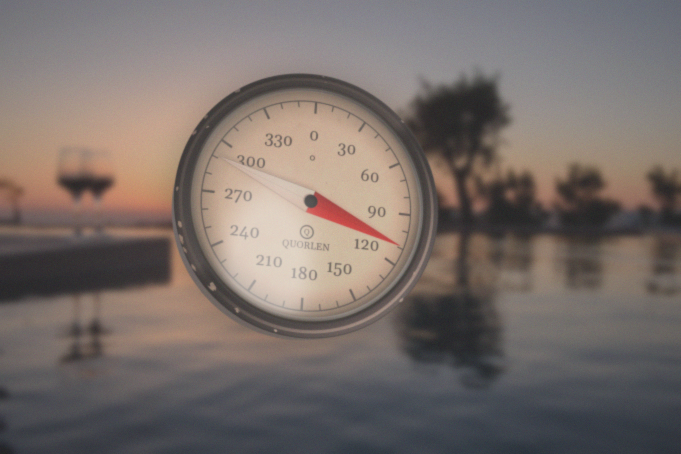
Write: 110 °
